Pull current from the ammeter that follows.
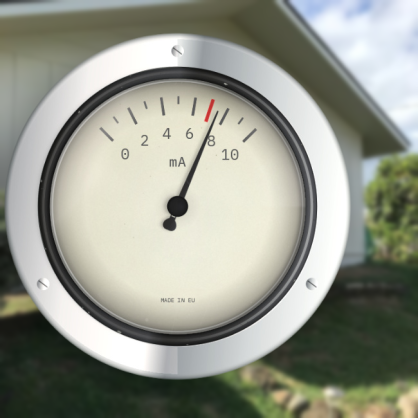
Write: 7.5 mA
